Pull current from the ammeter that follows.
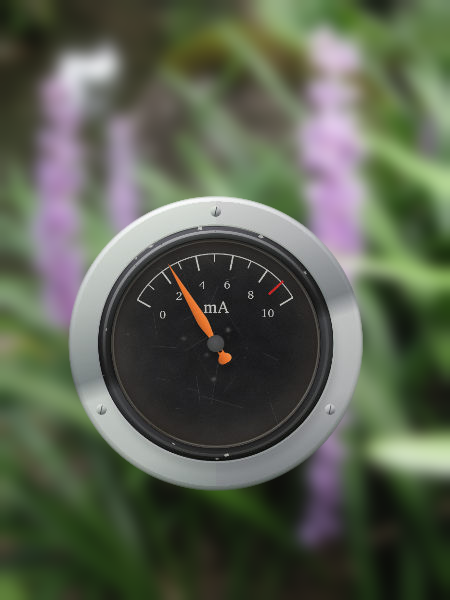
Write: 2.5 mA
